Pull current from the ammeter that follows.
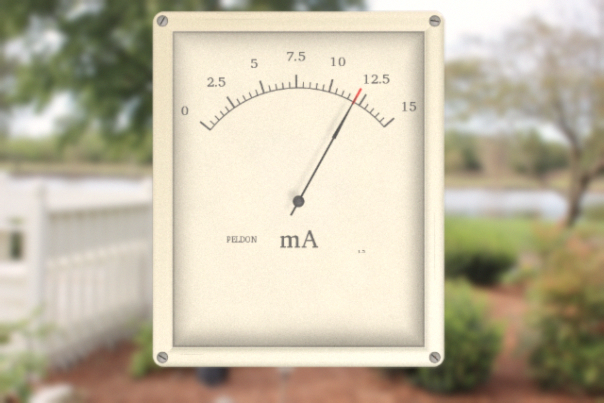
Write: 12 mA
